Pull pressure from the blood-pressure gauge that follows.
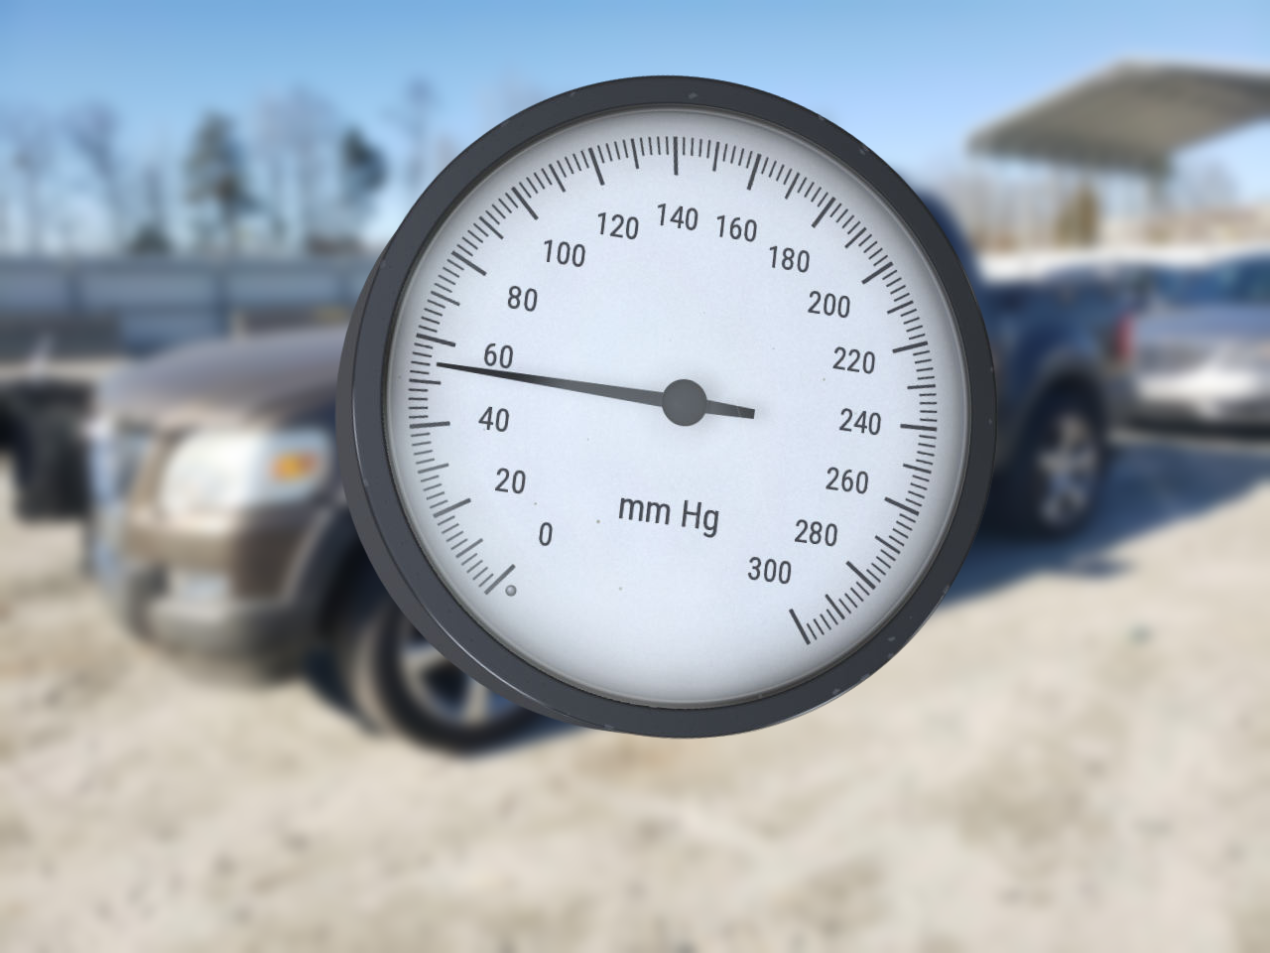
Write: 54 mmHg
